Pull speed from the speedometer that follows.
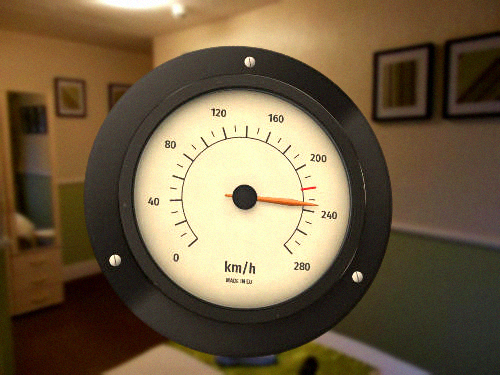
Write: 235 km/h
